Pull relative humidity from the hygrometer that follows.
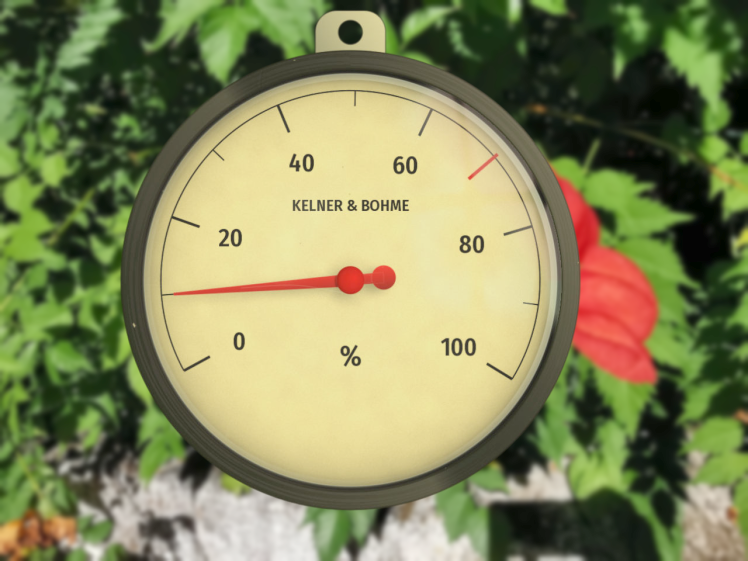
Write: 10 %
